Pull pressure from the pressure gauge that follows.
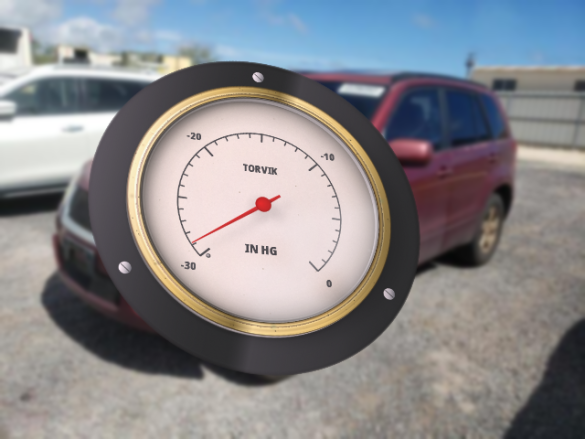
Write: -29 inHg
